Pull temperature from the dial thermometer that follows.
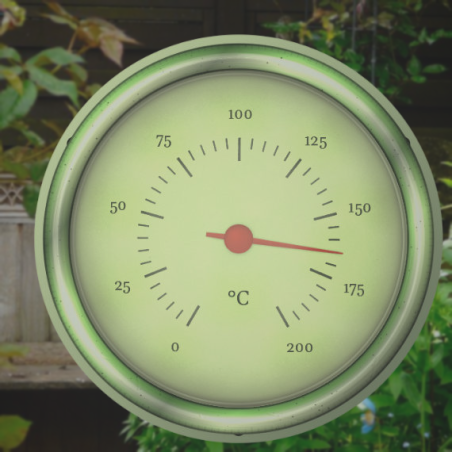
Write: 165 °C
